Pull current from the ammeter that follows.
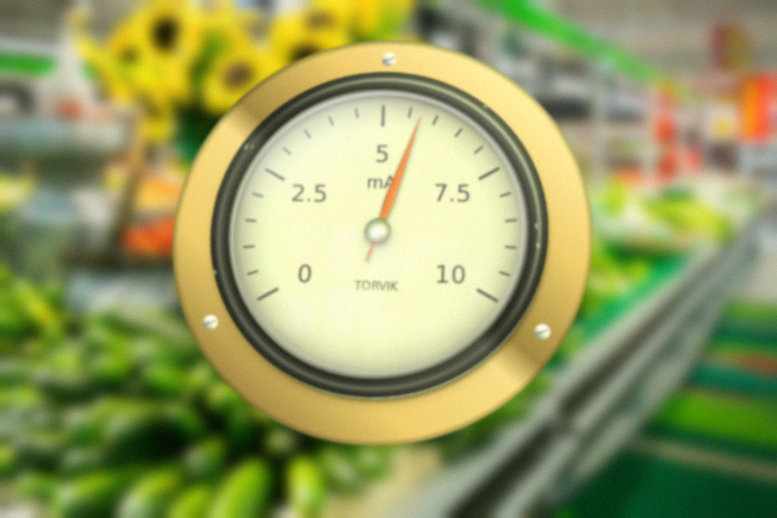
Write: 5.75 mA
